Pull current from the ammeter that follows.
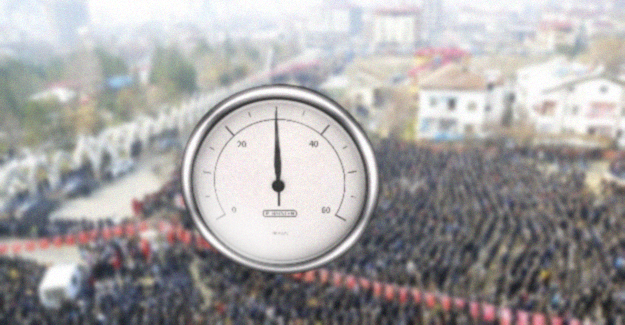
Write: 30 A
